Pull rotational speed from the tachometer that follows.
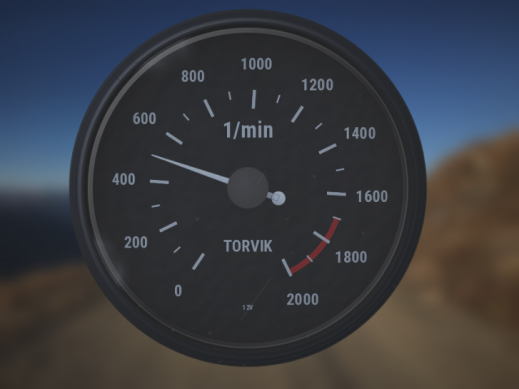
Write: 500 rpm
